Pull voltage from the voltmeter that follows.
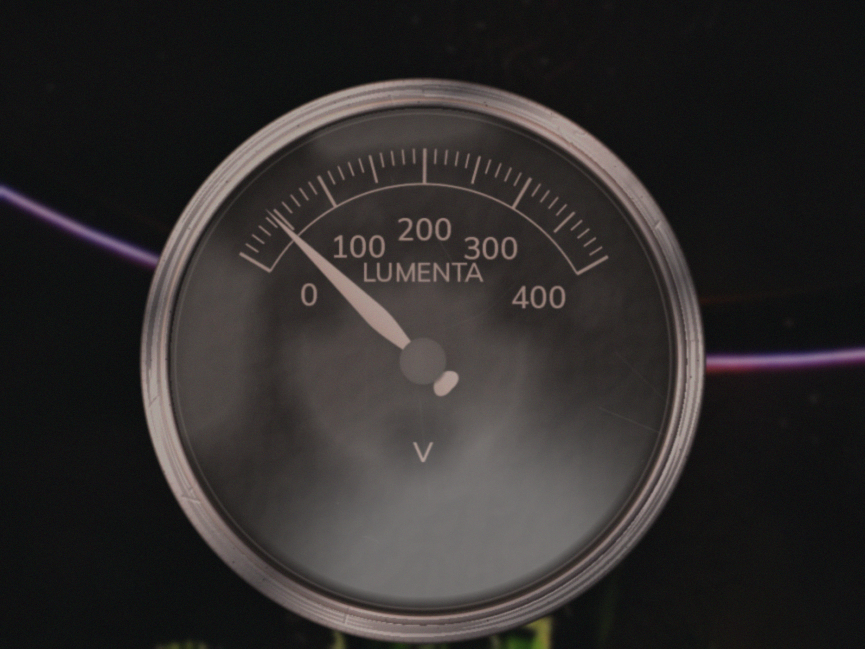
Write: 45 V
